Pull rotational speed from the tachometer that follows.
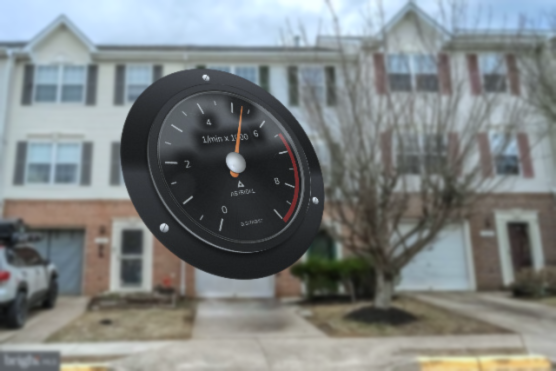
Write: 5250 rpm
